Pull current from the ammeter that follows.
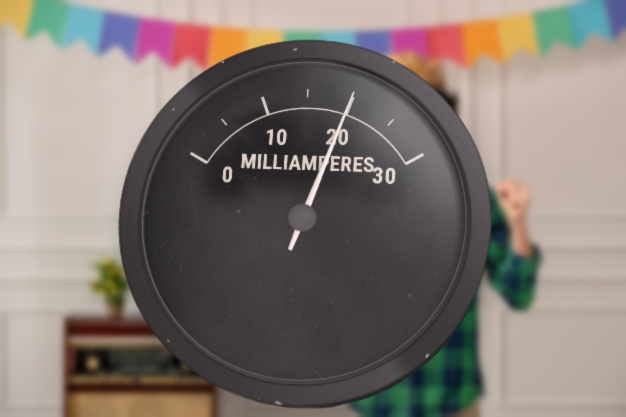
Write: 20 mA
